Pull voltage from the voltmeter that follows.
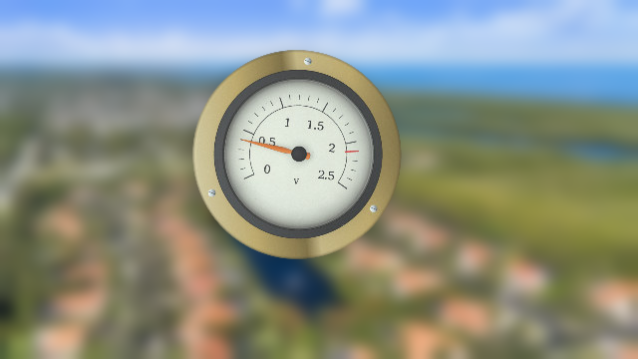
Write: 0.4 V
